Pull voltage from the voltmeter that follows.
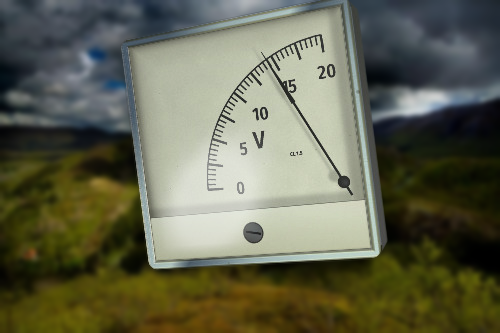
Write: 14.5 V
